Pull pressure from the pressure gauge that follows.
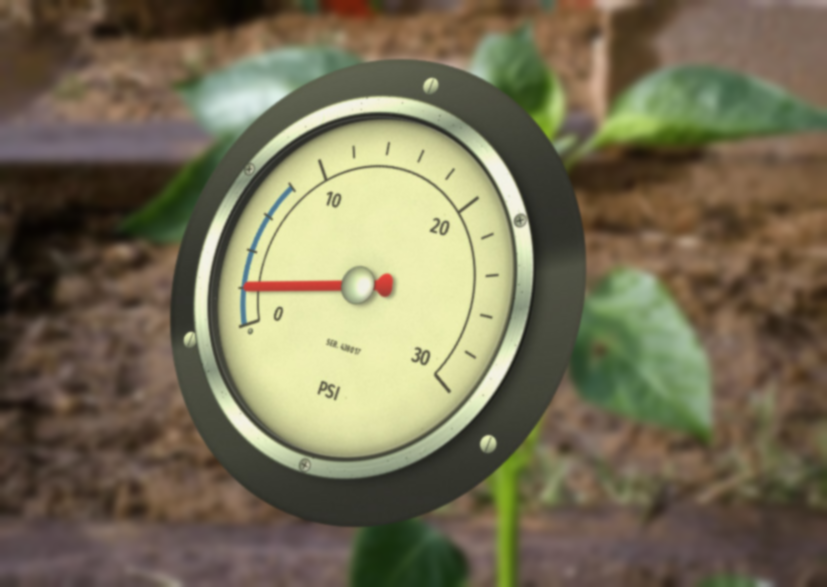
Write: 2 psi
